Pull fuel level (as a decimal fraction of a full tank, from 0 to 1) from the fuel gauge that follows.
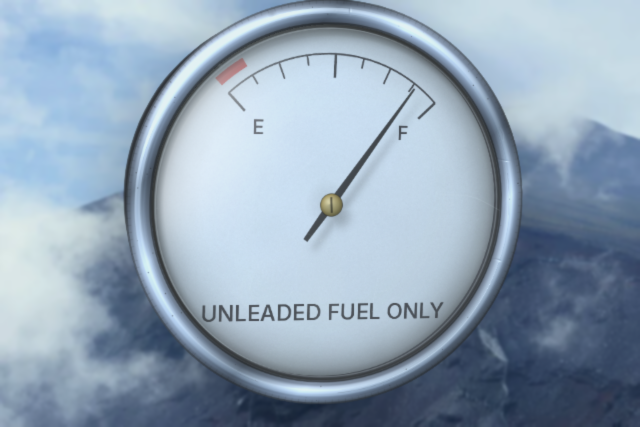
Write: 0.875
